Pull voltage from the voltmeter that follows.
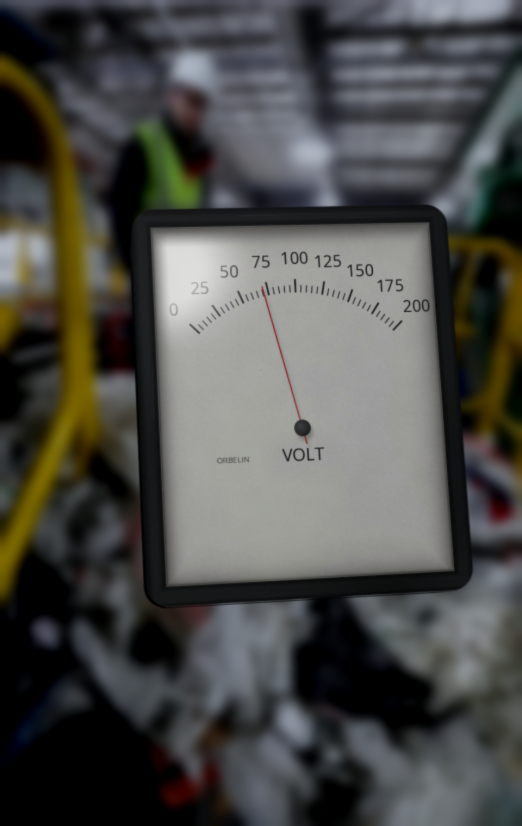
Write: 70 V
